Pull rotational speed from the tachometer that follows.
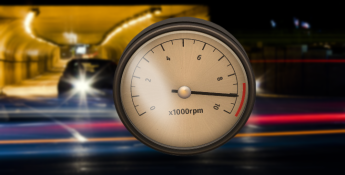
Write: 9000 rpm
